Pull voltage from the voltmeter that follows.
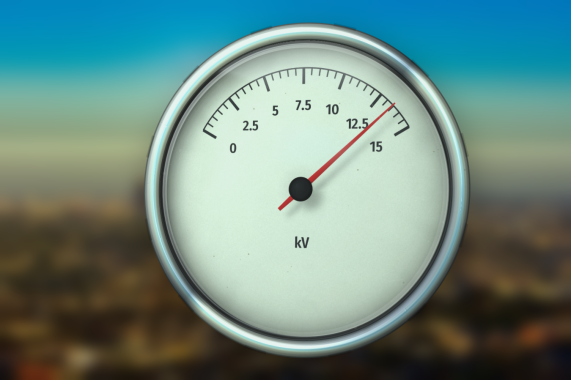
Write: 13.5 kV
